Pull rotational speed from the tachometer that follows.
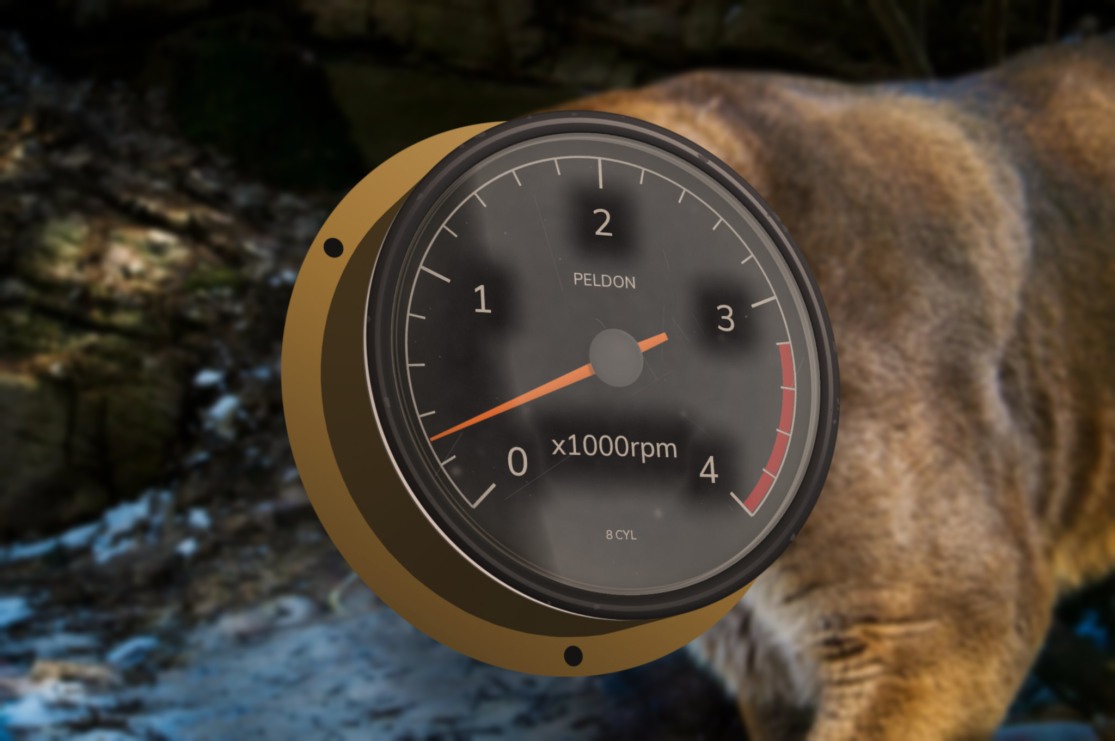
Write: 300 rpm
